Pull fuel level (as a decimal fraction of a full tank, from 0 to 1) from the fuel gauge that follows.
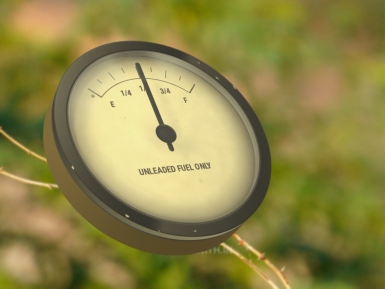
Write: 0.5
